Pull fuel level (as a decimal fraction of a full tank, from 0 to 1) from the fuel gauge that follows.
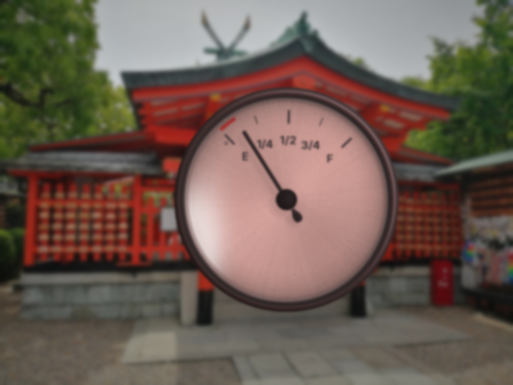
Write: 0.125
